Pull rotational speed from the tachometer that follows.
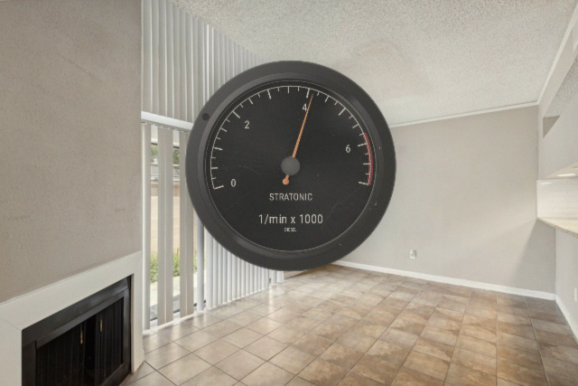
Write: 4125 rpm
